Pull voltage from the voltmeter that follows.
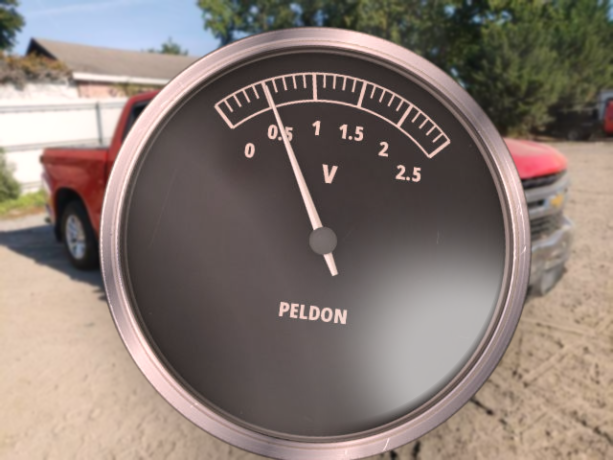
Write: 0.5 V
